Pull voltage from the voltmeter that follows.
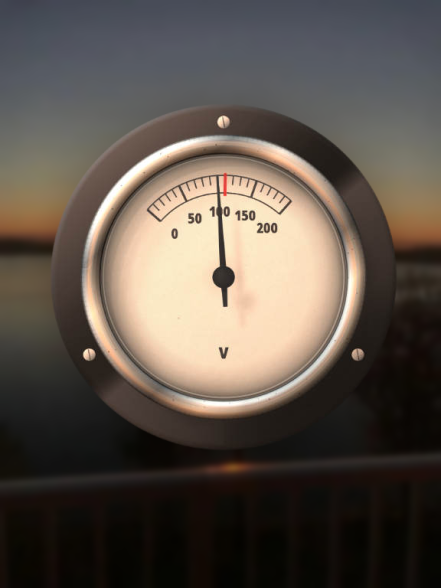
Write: 100 V
